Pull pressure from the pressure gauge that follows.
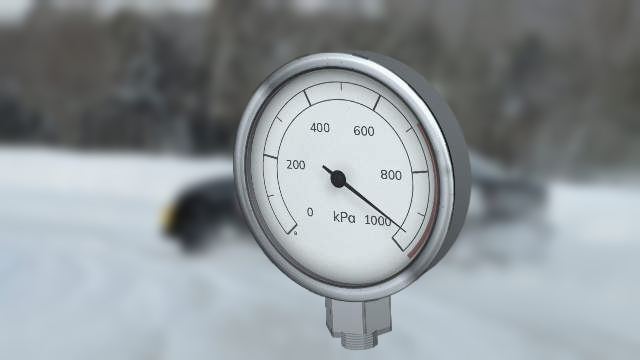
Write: 950 kPa
